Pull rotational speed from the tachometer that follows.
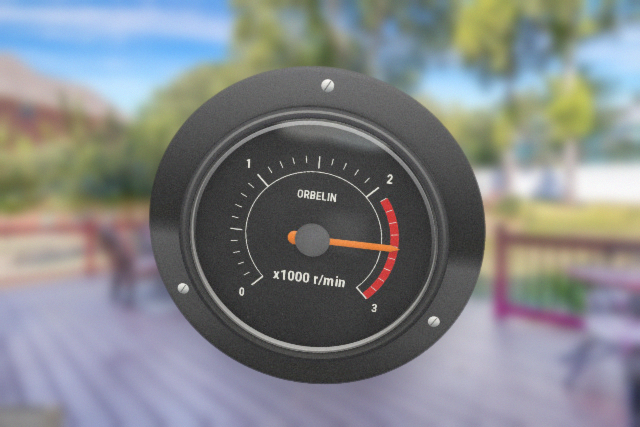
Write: 2500 rpm
